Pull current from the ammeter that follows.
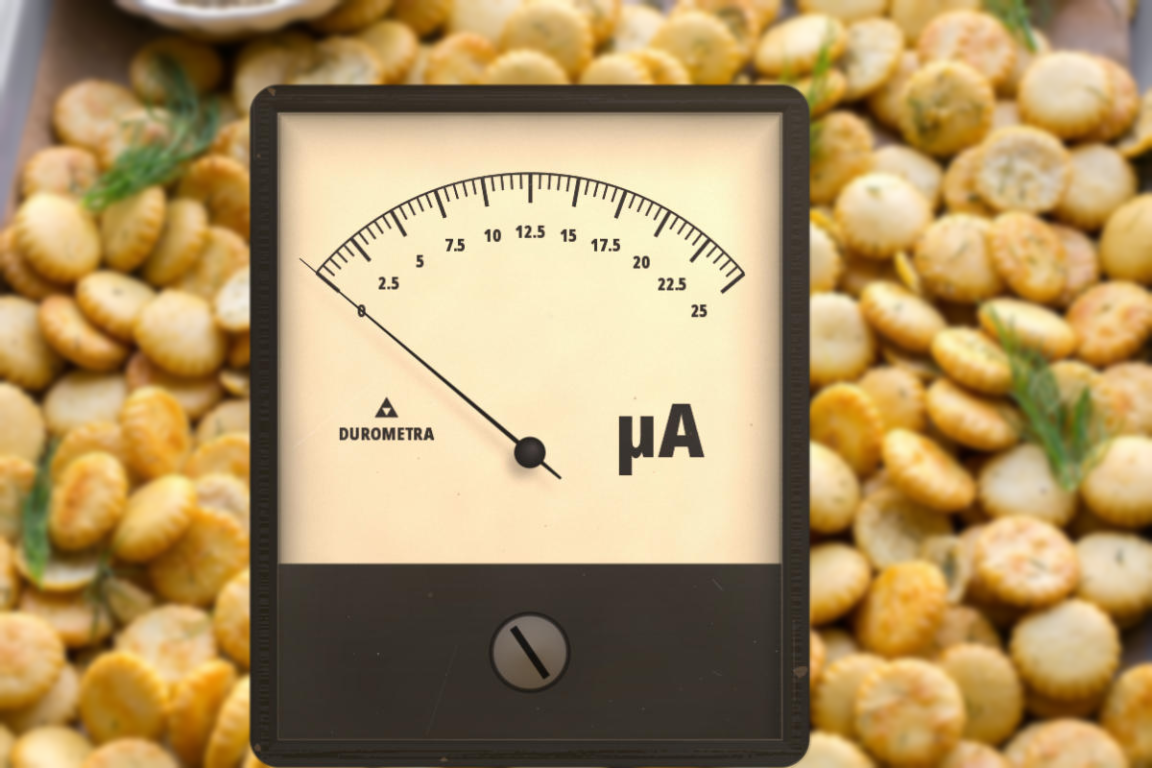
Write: 0 µA
